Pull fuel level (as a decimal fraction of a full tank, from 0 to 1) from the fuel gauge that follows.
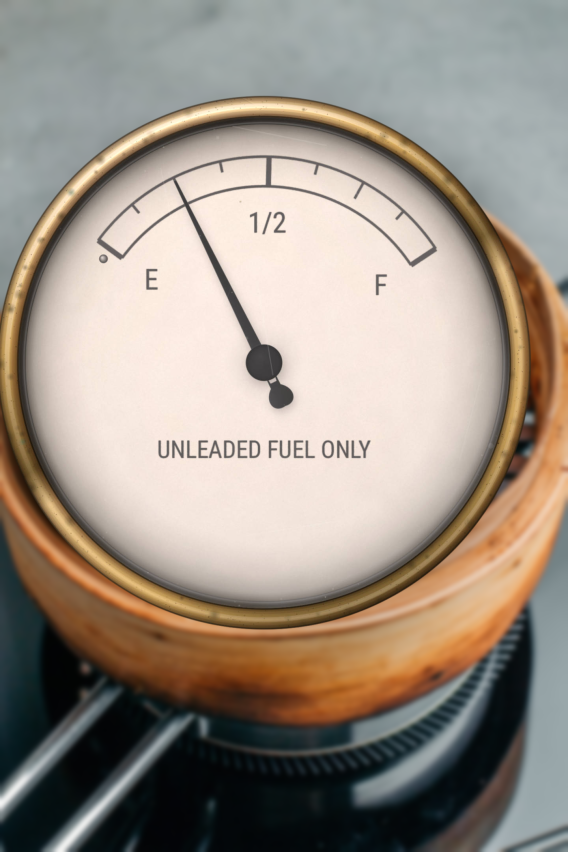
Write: 0.25
